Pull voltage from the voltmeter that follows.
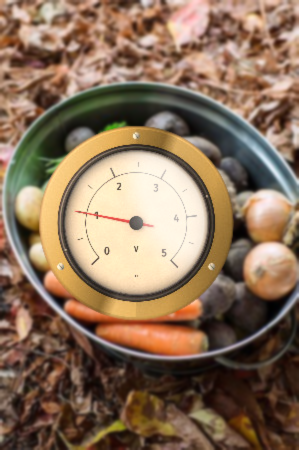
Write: 1 V
